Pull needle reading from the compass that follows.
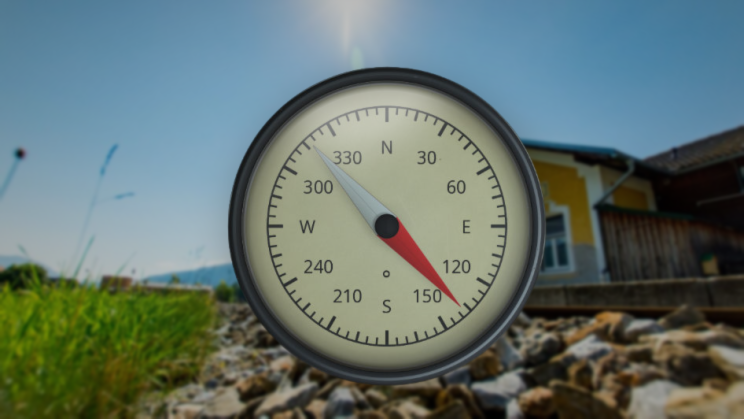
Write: 137.5 °
